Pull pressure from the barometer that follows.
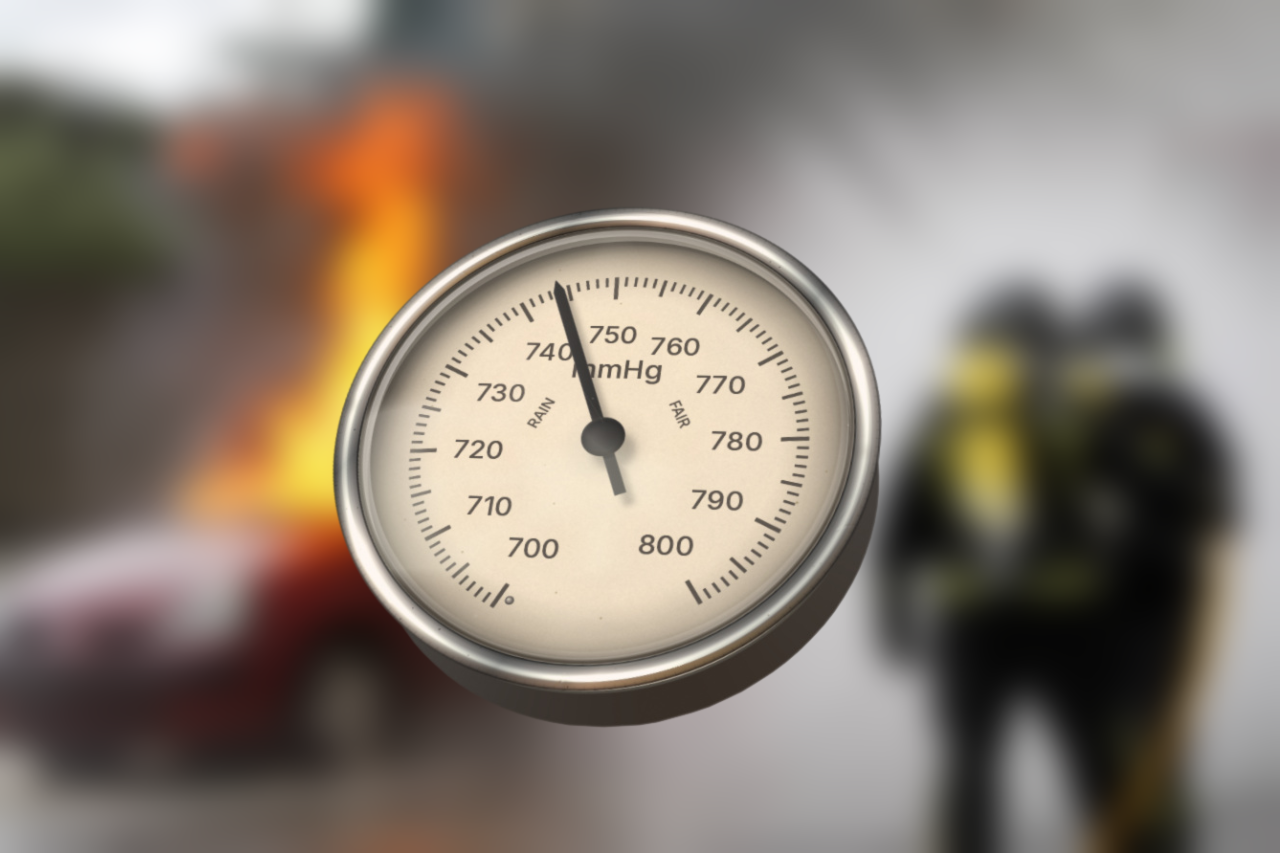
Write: 744 mmHg
